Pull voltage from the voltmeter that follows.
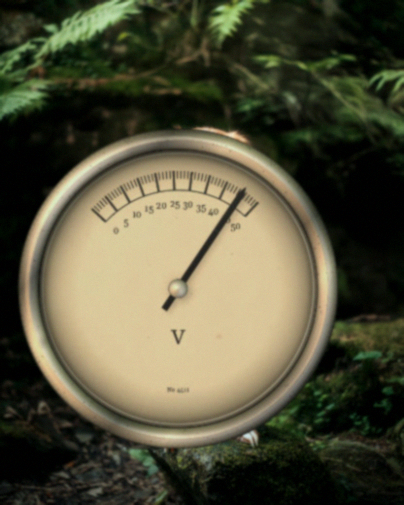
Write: 45 V
